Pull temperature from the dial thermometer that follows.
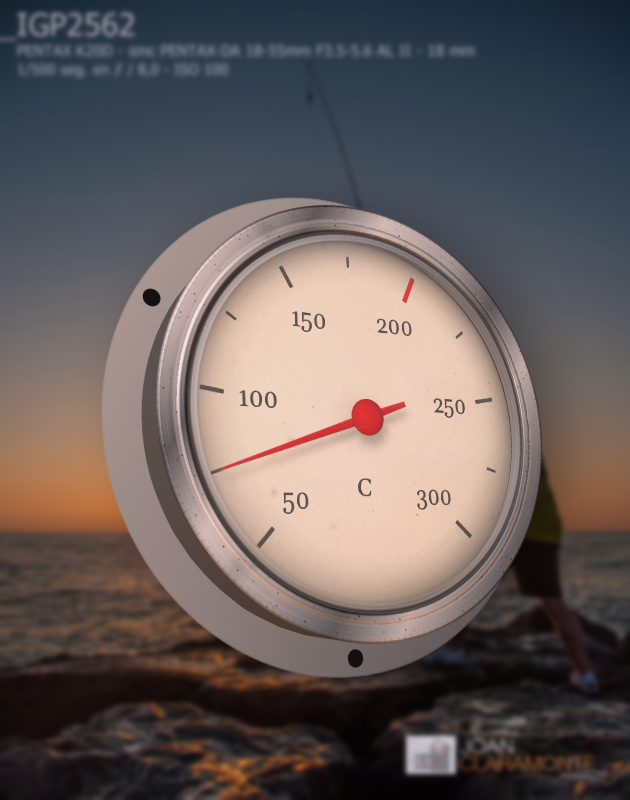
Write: 75 °C
